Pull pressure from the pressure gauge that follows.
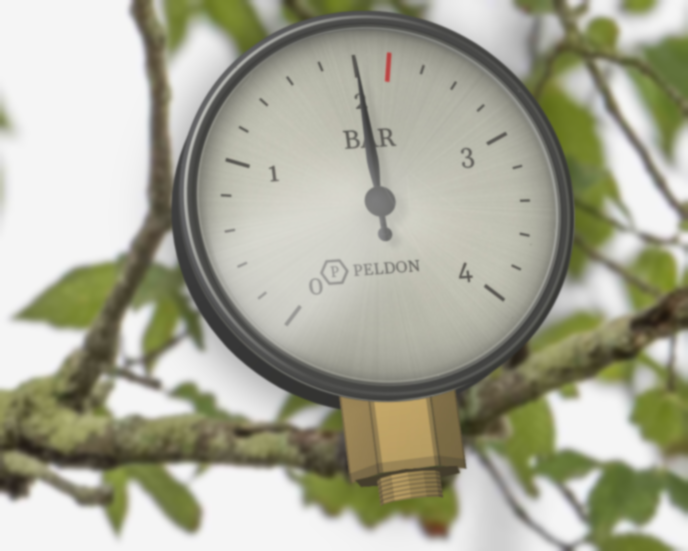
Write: 2 bar
